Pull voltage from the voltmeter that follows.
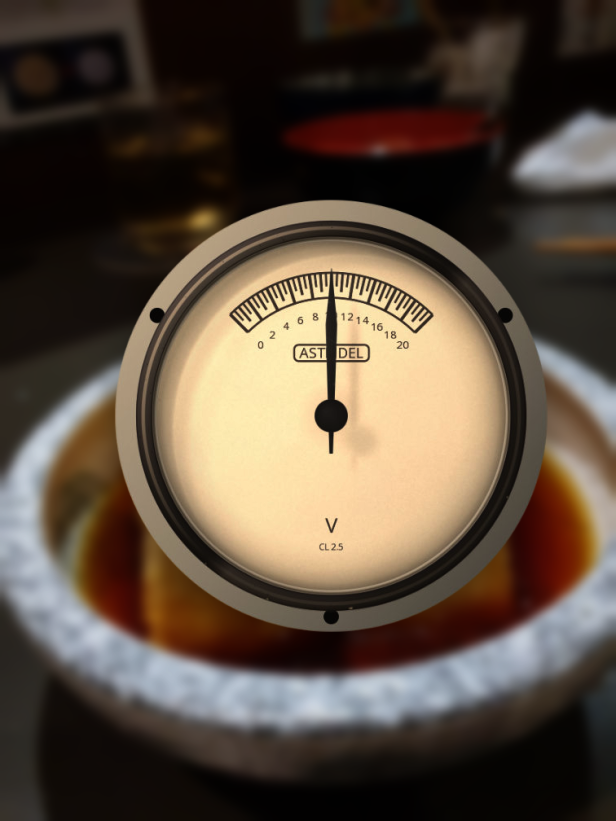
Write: 10 V
